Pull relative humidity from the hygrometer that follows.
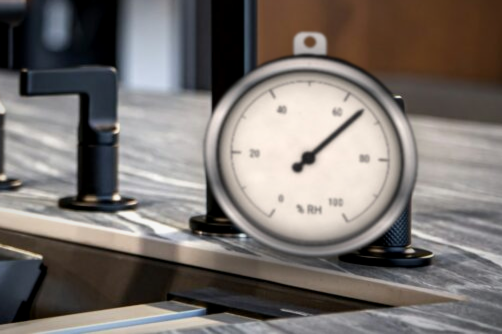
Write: 65 %
